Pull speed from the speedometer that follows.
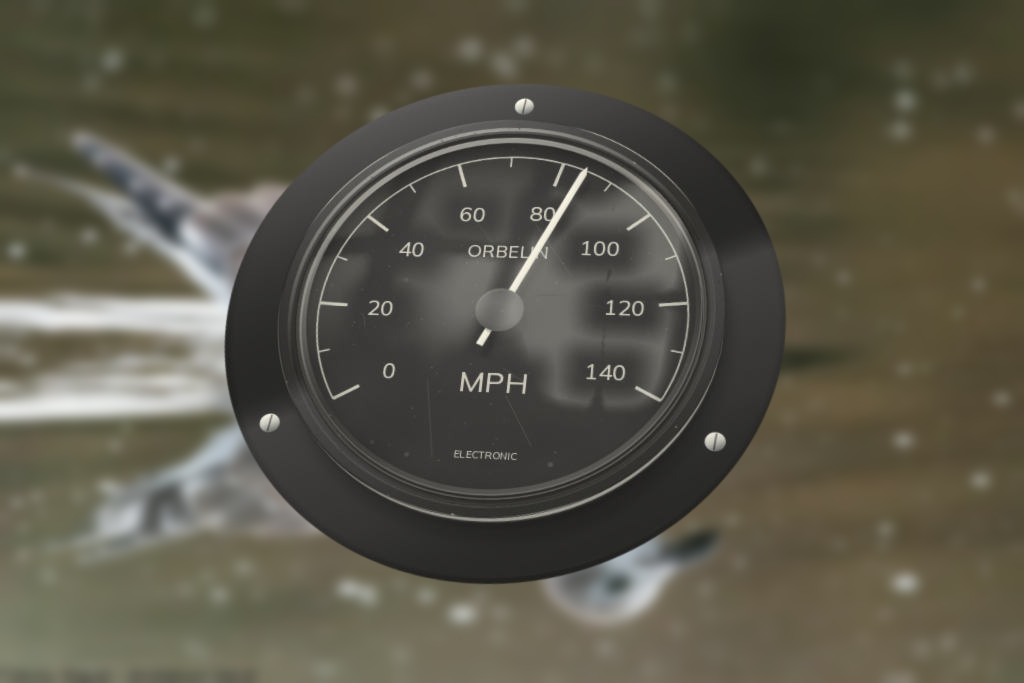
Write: 85 mph
